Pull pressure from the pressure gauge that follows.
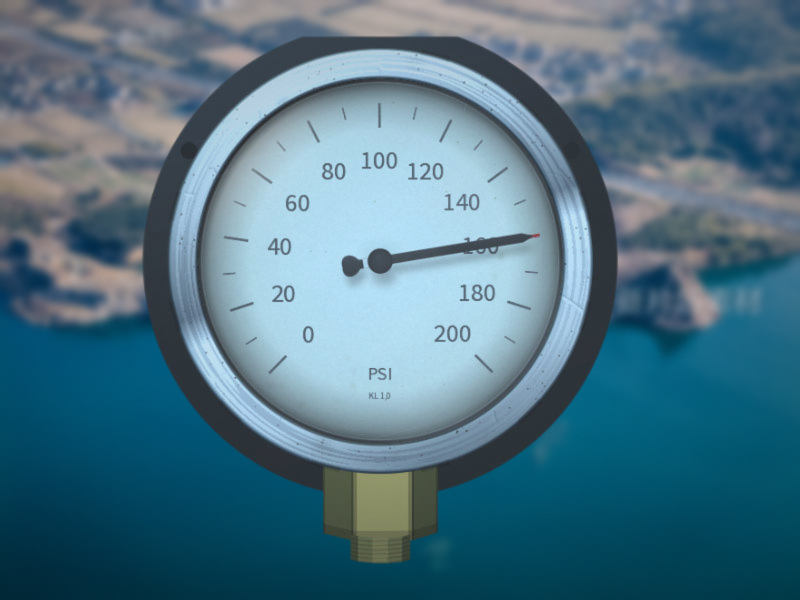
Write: 160 psi
